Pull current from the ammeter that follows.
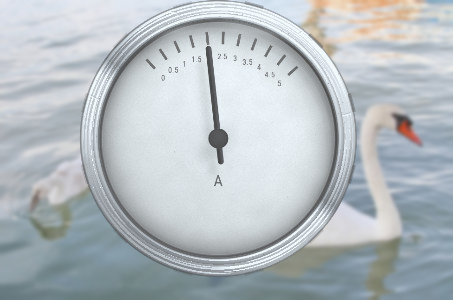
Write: 2 A
